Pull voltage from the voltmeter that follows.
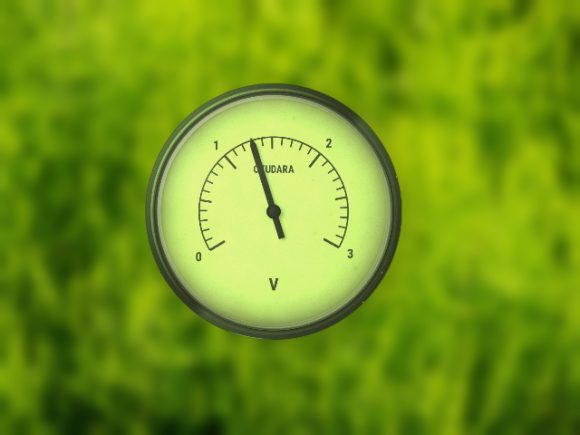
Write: 1.3 V
